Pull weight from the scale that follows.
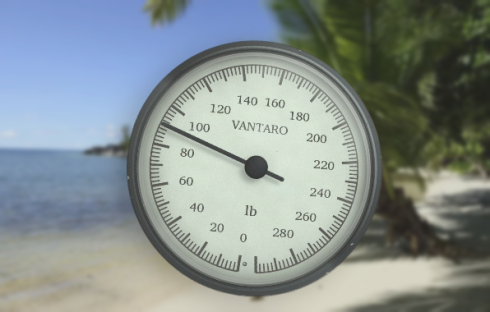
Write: 90 lb
